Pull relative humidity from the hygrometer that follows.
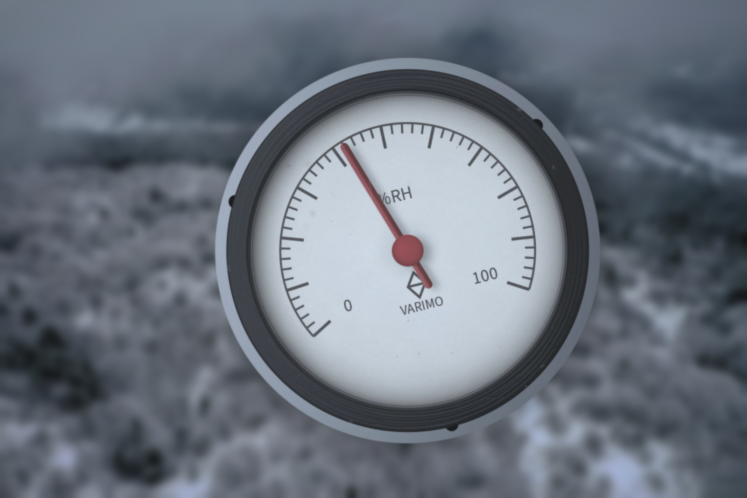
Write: 42 %
